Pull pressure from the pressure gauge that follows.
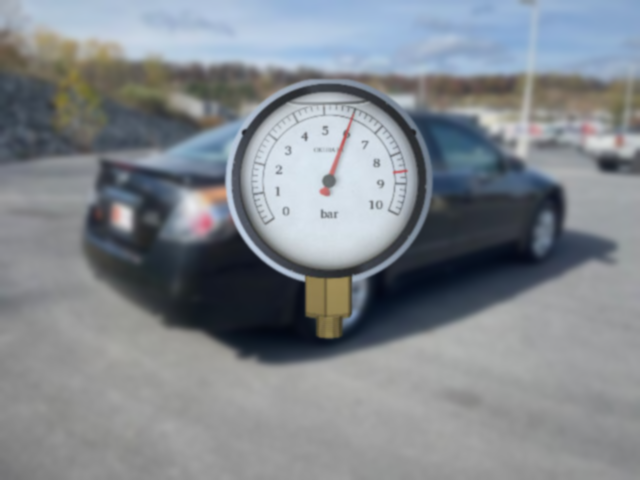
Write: 6 bar
